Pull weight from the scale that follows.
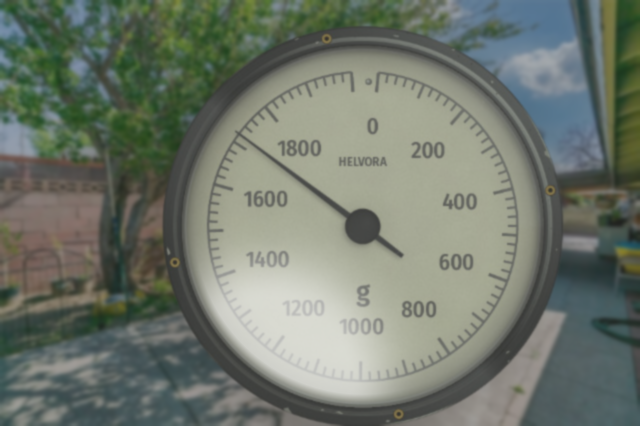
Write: 1720 g
